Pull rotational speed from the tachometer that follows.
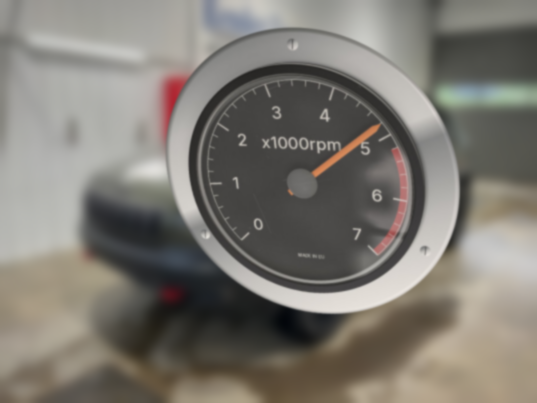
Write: 4800 rpm
